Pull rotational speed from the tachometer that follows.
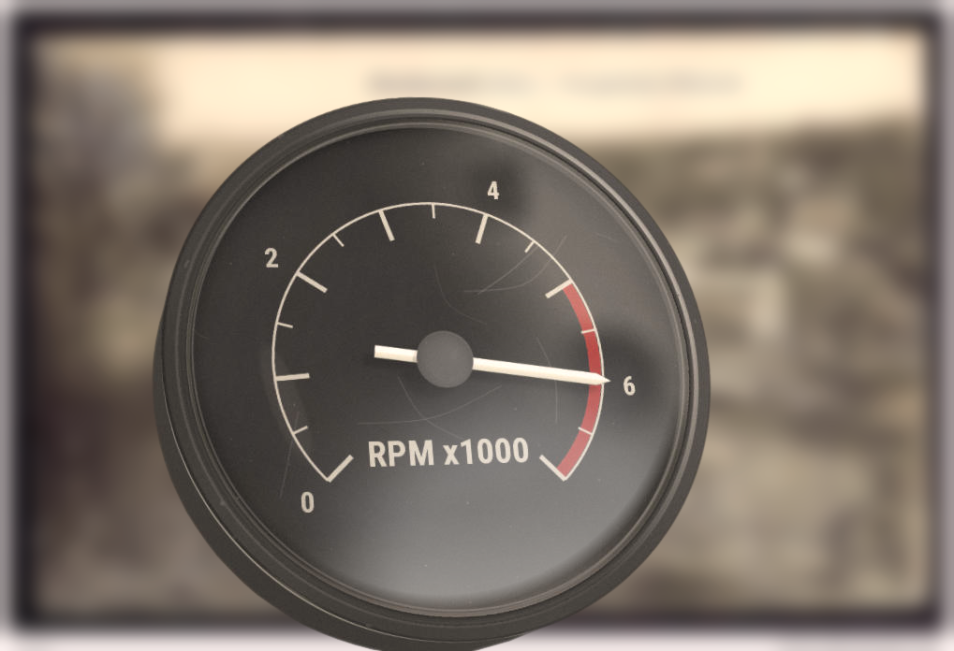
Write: 6000 rpm
